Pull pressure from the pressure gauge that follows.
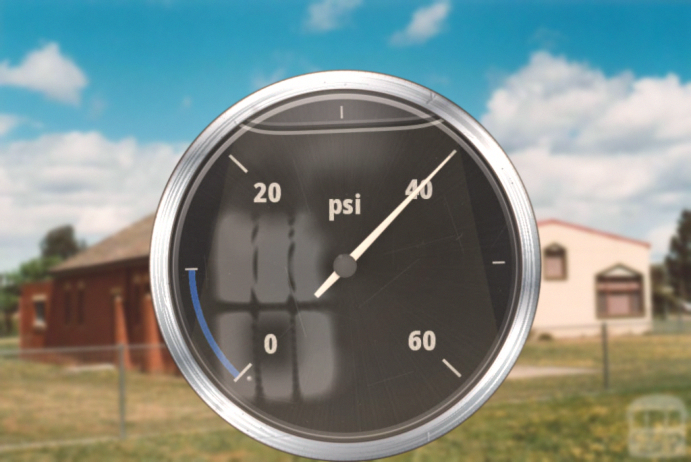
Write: 40 psi
